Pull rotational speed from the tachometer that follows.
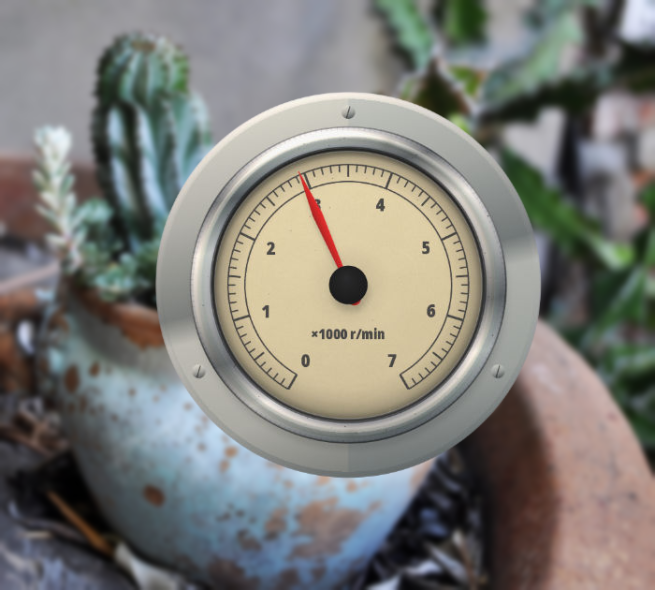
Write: 2950 rpm
